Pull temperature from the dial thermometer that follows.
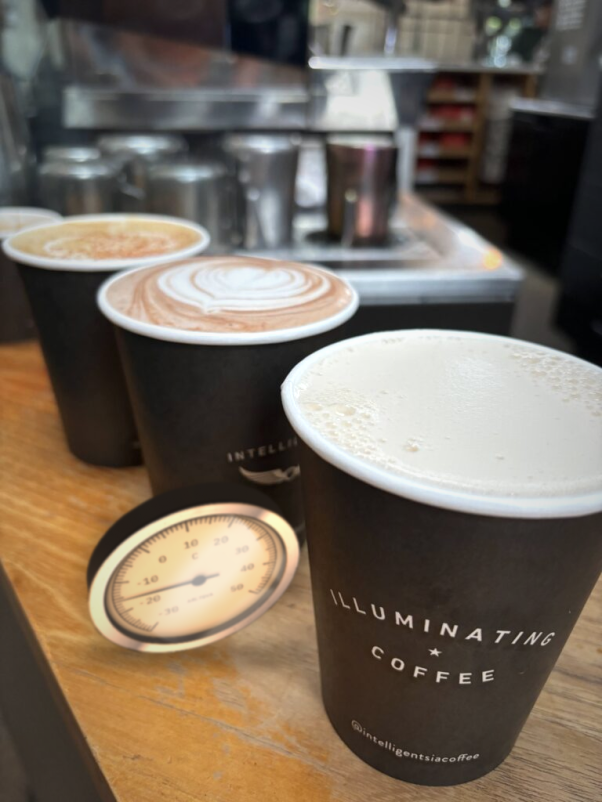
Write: -15 °C
